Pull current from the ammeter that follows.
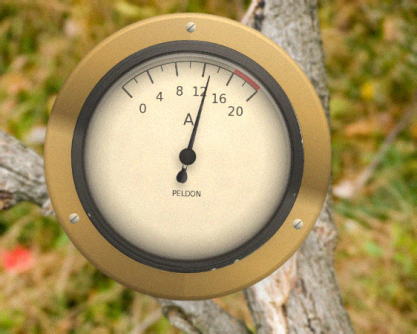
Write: 13 A
